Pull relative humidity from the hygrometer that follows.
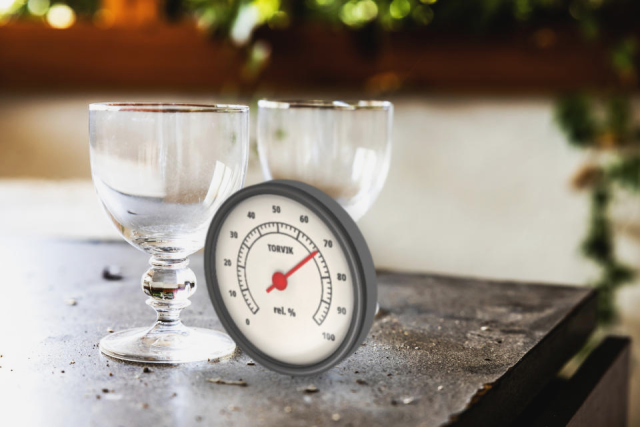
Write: 70 %
